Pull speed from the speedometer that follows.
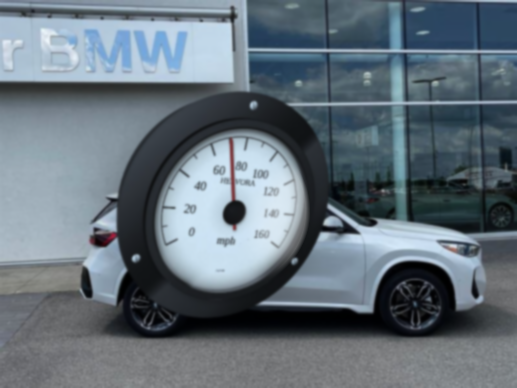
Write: 70 mph
